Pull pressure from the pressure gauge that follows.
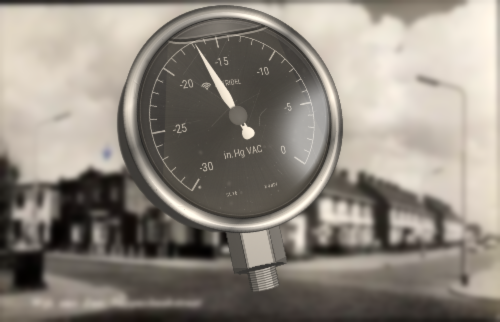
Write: -17 inHg
